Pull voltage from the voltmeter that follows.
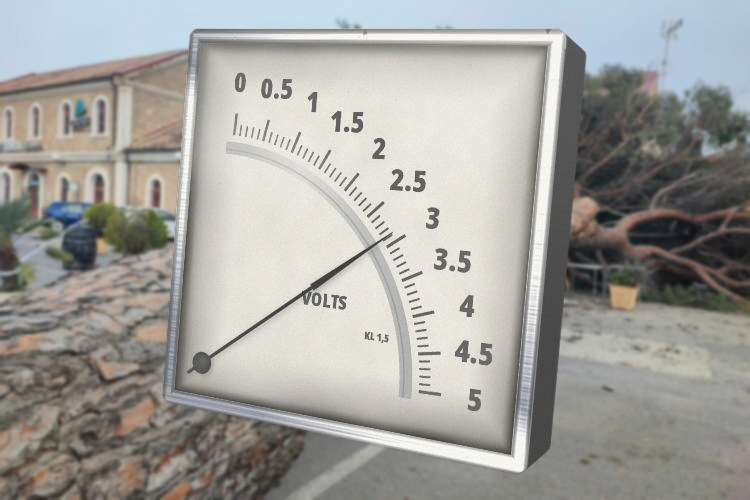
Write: 2.9 V
